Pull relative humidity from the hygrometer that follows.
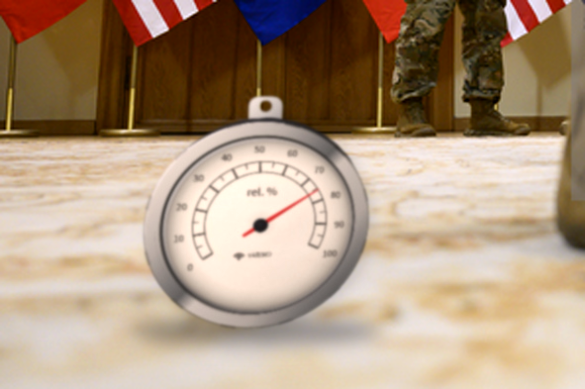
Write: 75 %
